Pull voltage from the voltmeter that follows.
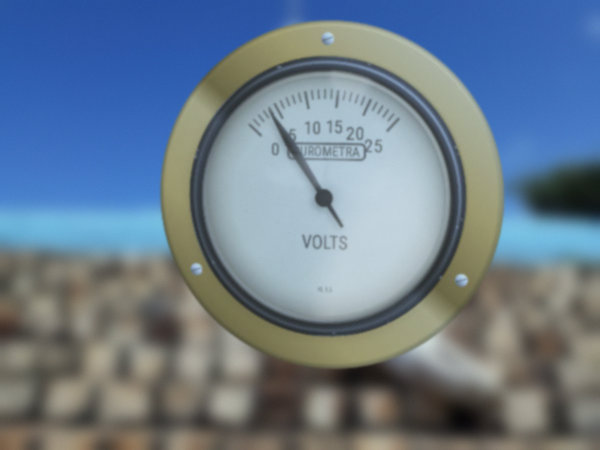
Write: 4 V
